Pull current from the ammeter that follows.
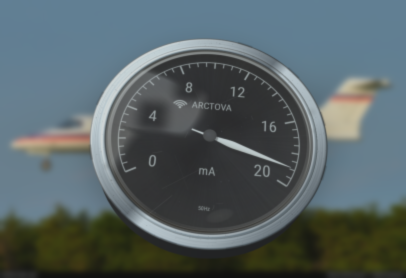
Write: 19 mA
